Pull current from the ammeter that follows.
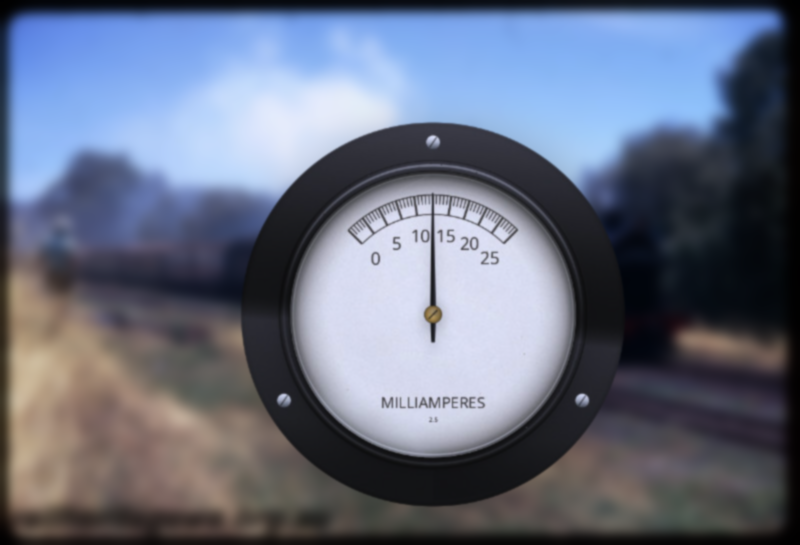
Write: 12.5 mA
